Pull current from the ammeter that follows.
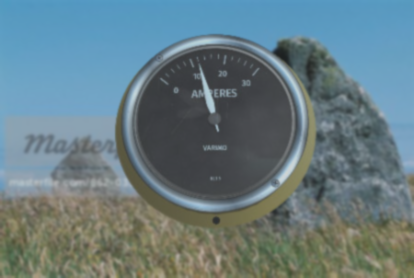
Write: 12 A
